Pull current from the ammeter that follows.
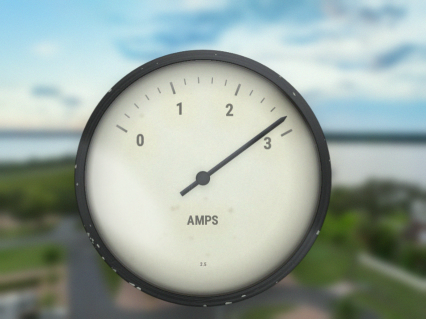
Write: 2.8 A
